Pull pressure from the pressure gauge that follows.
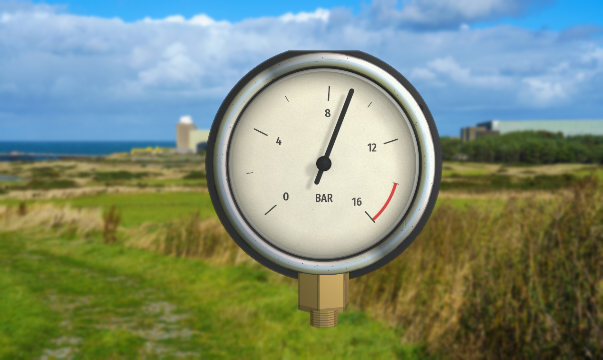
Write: 9 bar
